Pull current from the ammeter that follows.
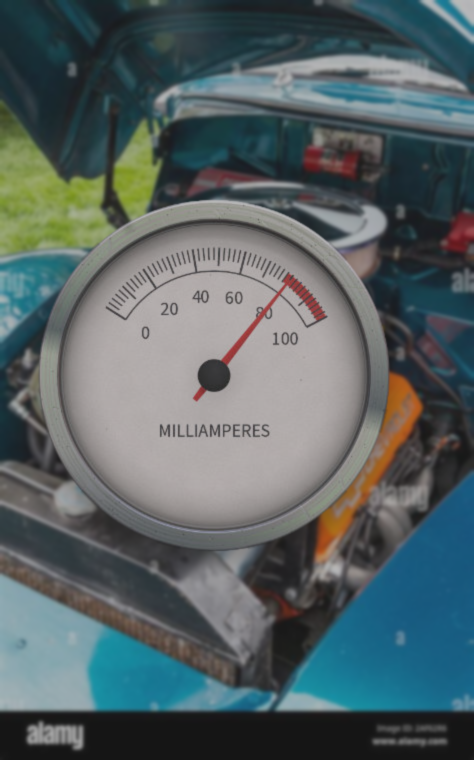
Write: 80 mA
